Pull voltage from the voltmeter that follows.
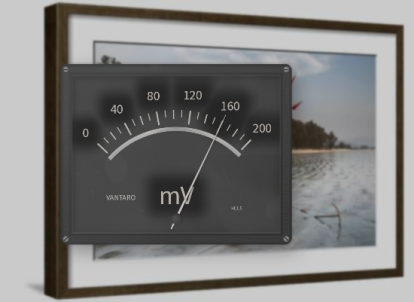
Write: 160 mV
